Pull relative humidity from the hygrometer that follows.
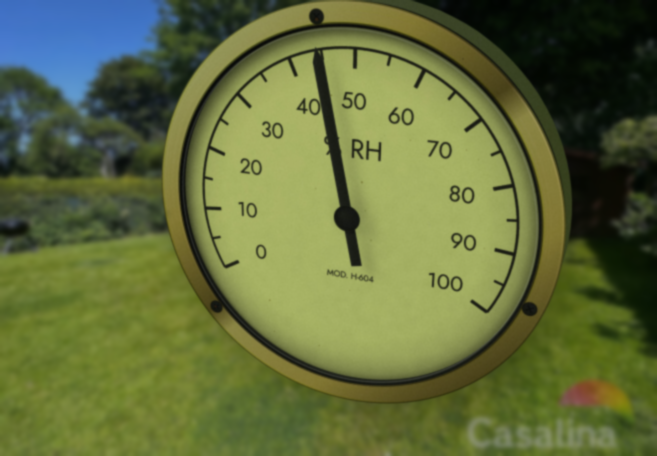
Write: 45 %
